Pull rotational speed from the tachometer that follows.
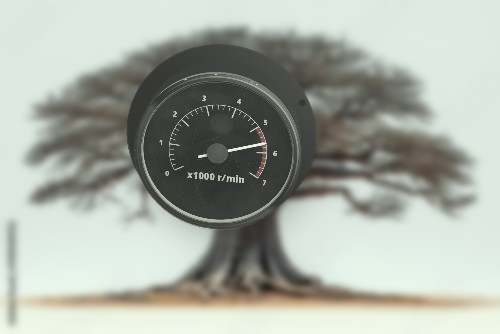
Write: 5600 rpm
